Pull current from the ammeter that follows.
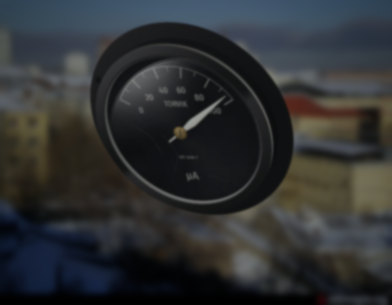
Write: 95 µA
